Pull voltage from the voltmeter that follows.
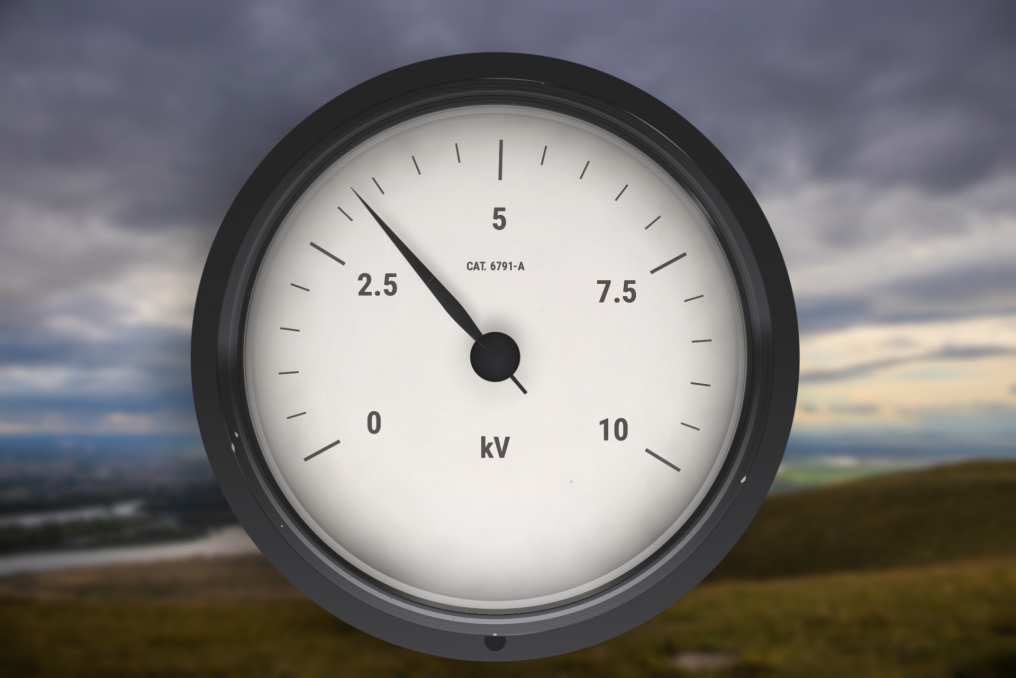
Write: 3.25 kV
